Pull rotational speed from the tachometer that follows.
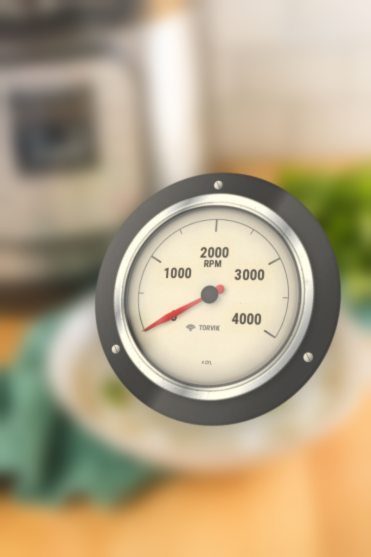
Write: 0 rpm
